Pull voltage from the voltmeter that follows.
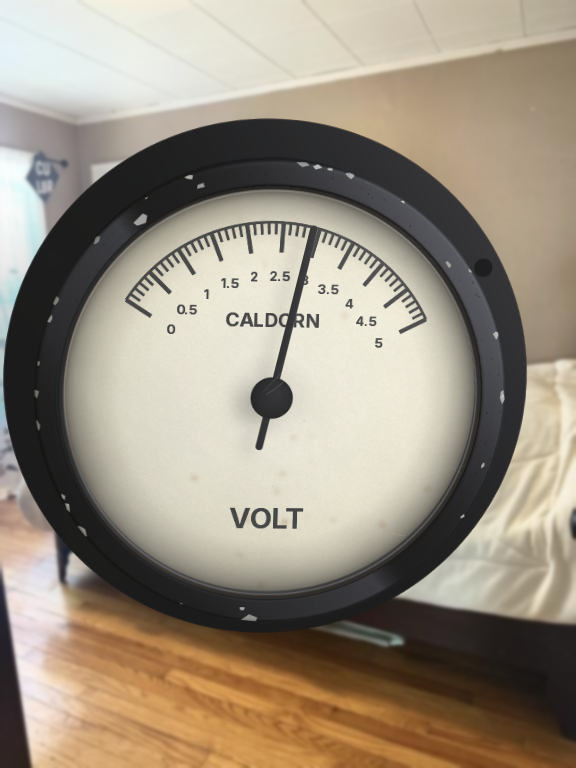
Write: 2.9 V
